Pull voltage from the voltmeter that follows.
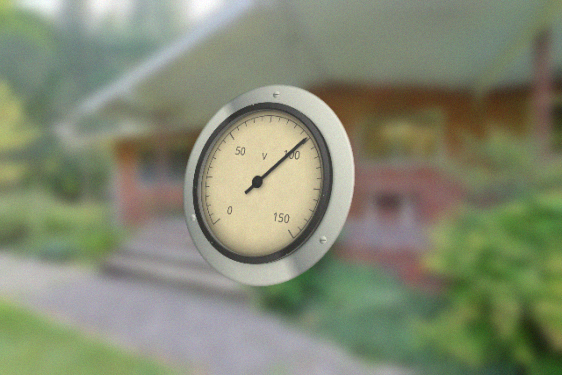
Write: 100 V
